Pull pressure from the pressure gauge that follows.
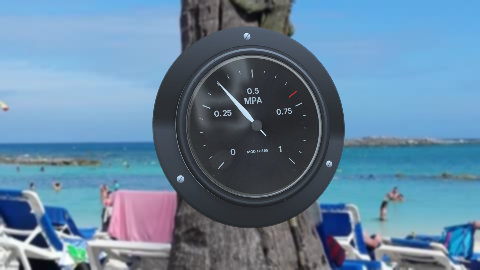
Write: 0.35 MPa
